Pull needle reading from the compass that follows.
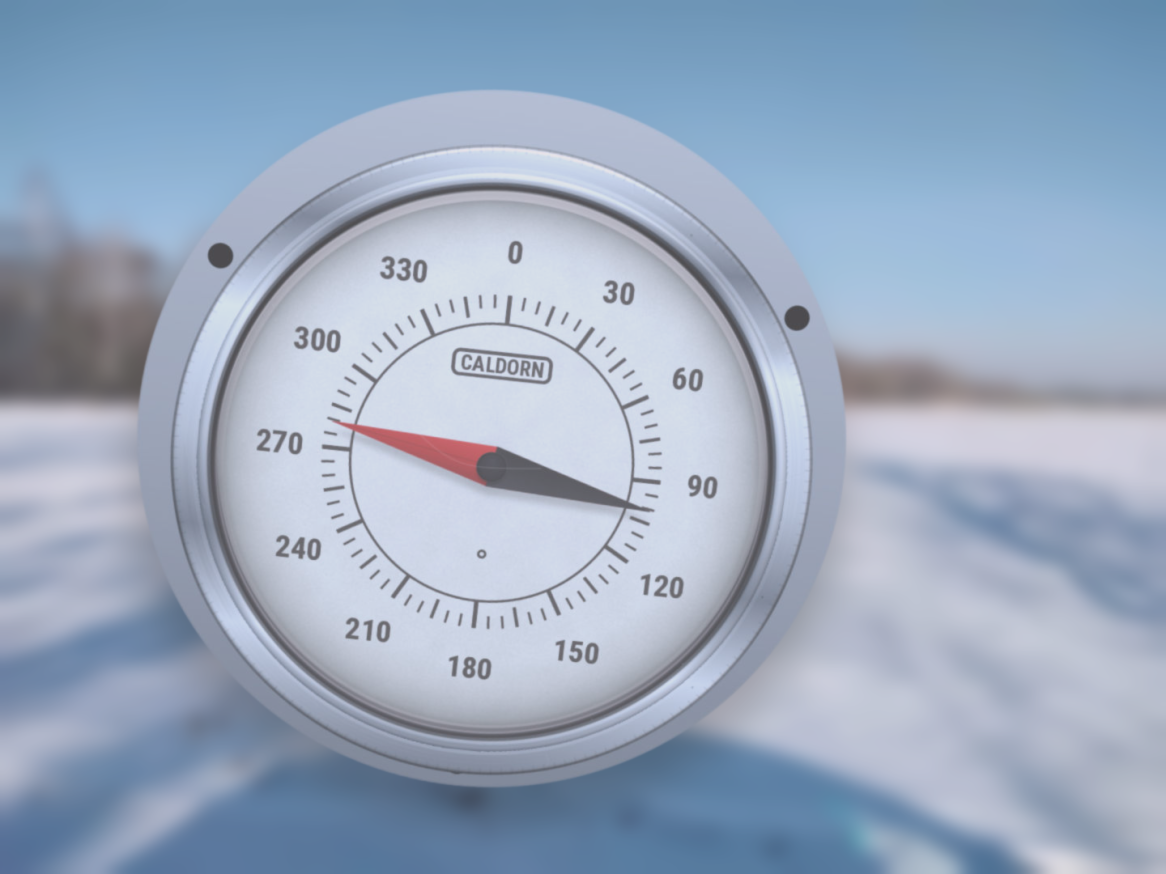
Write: 280 °
